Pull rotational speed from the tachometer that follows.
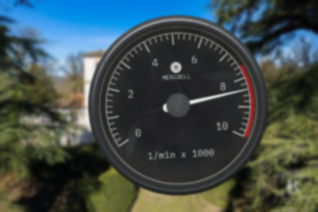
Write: 8400 rpm
